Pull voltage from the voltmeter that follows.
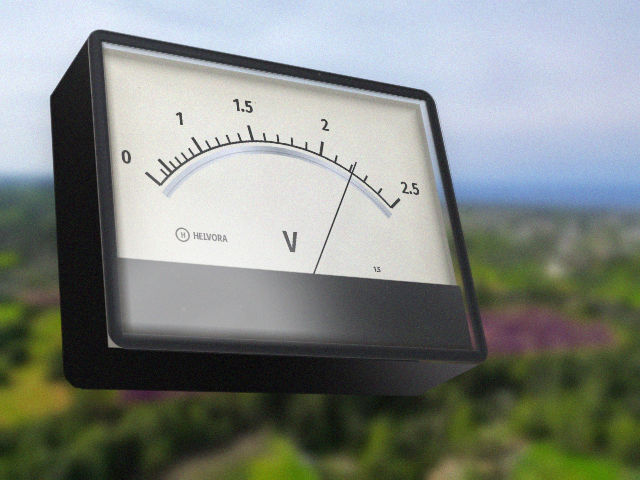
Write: 2.2 V
